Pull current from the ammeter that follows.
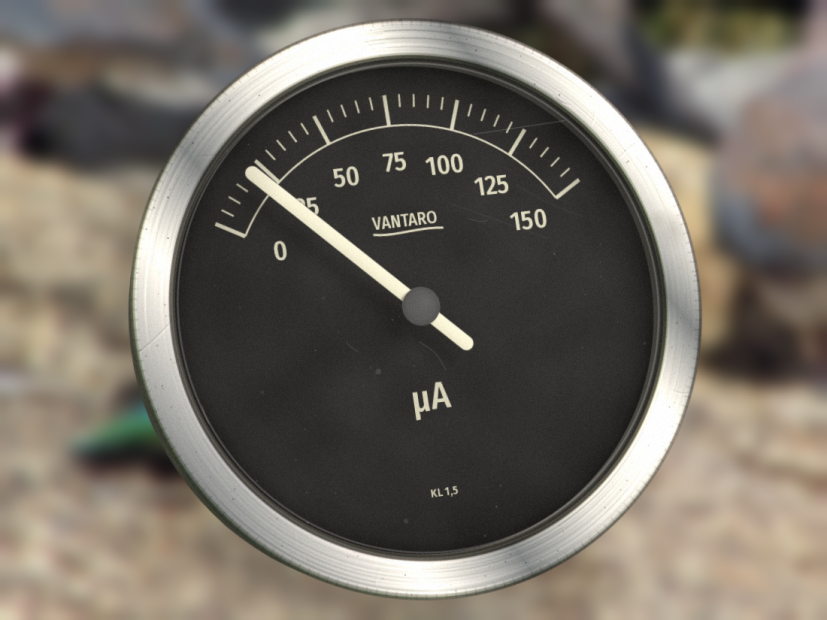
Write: 20 µA
